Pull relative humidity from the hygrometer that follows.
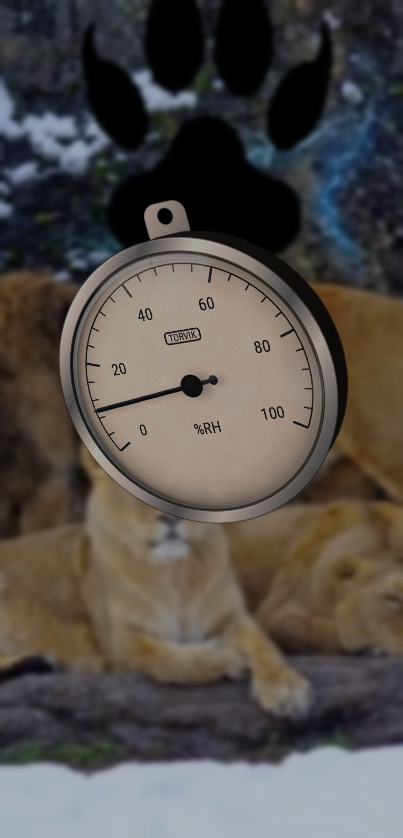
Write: 10 %
